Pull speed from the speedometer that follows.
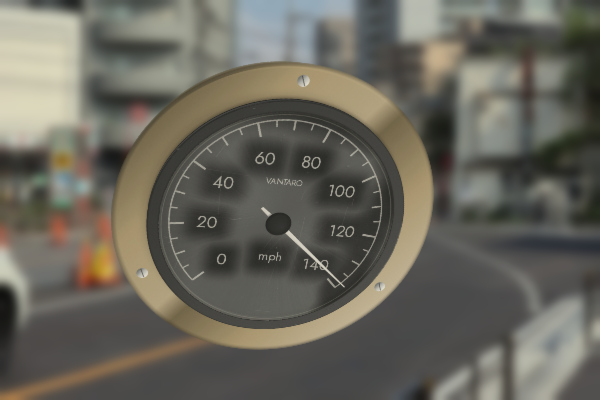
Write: 137.5 mph
